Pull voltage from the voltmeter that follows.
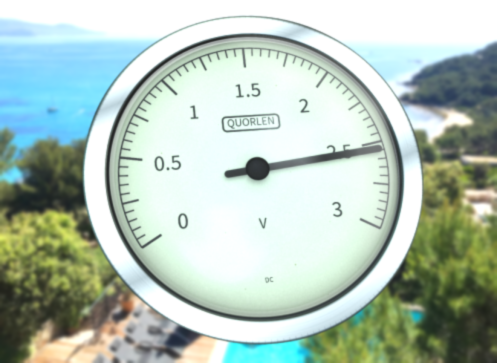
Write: 2.55 V
